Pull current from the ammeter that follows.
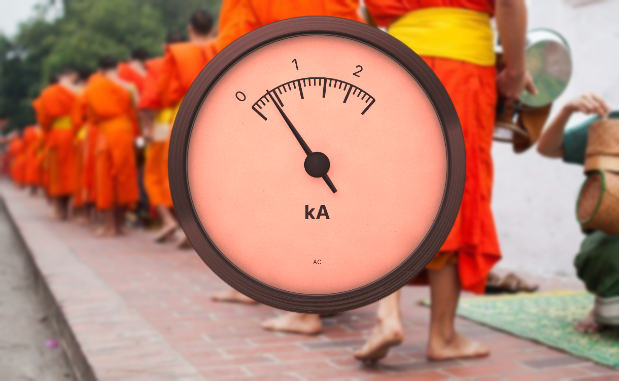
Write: 0.4 kA
